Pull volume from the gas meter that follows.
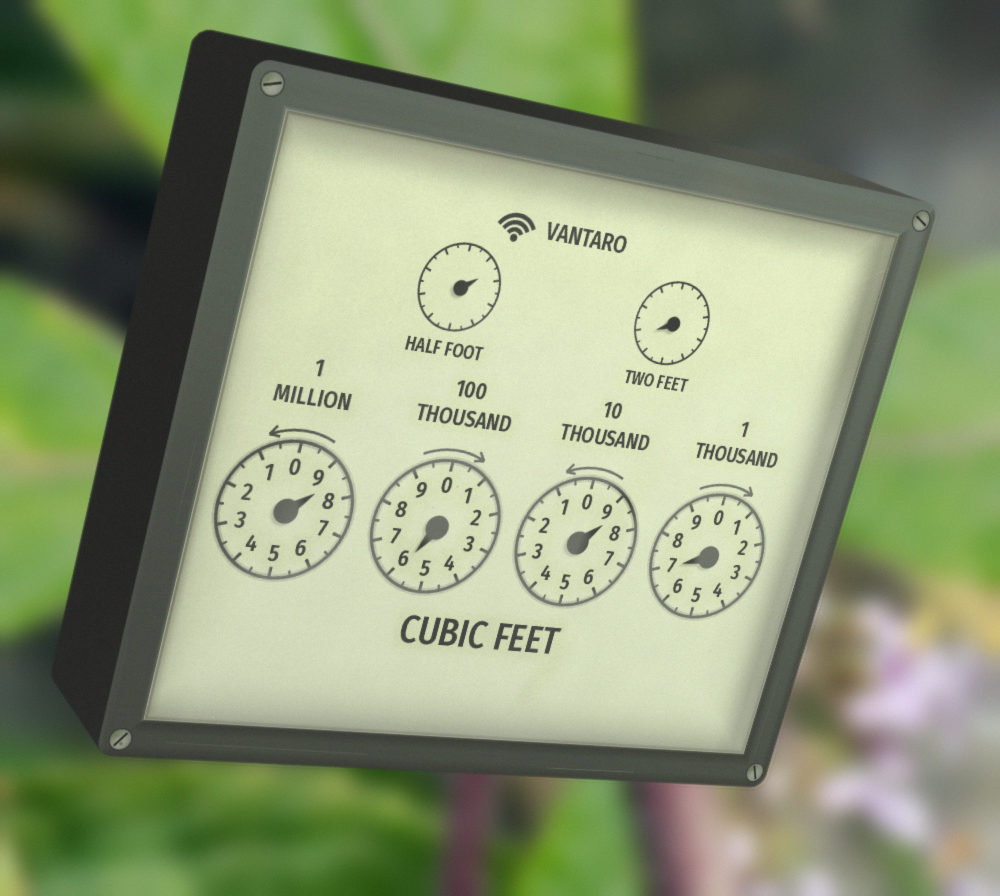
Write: 858700 ft³
